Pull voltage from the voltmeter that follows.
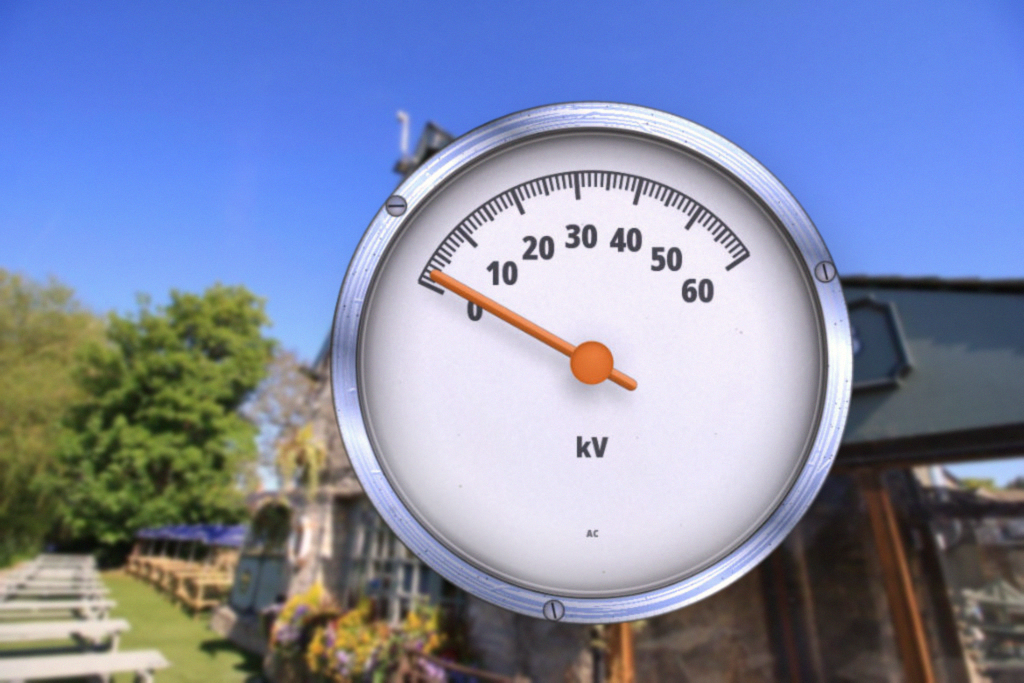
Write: 2 kV
